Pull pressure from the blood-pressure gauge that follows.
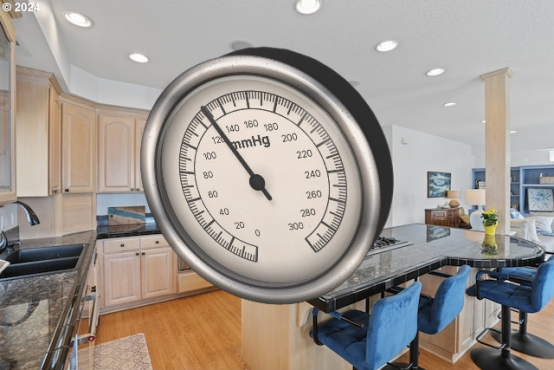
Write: 130 mmHg
